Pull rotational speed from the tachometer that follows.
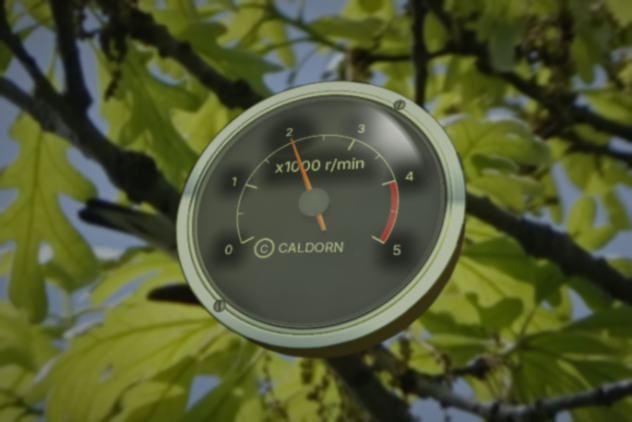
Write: 2000 rpm
